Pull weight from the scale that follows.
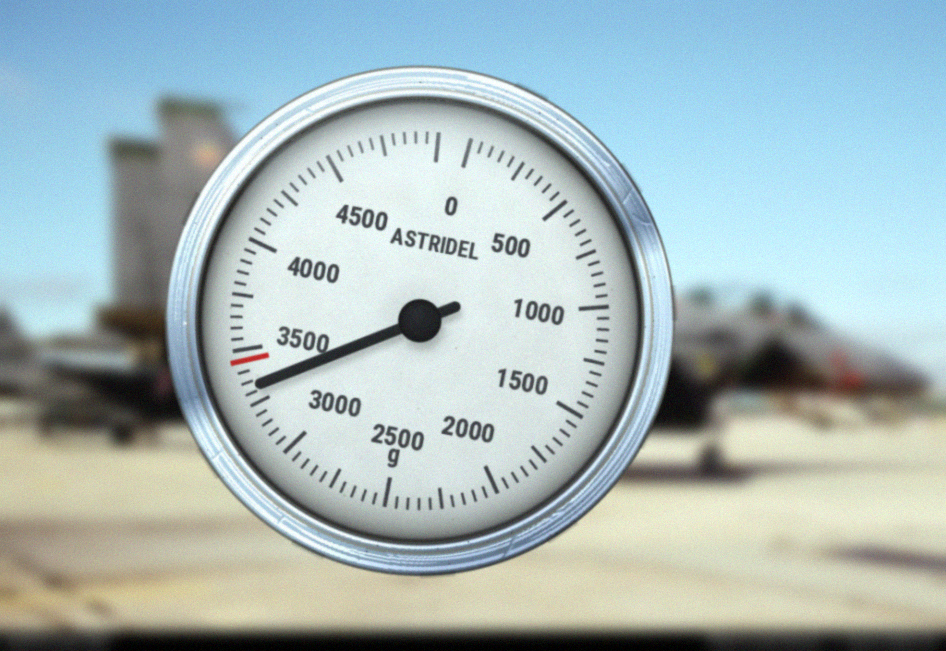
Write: 3325 g
